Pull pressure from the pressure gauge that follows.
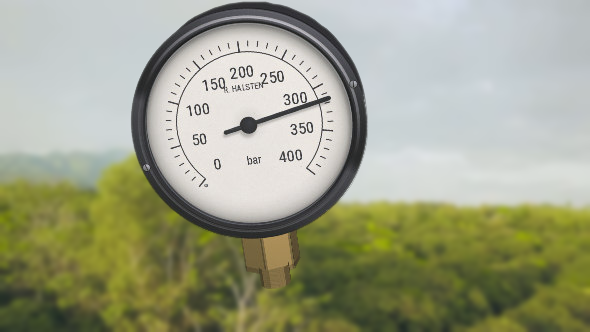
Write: 315 bar
